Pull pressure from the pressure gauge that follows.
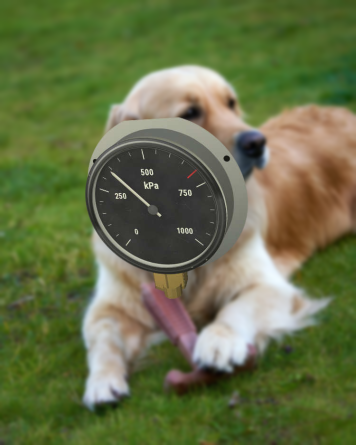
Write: 350 kPa
